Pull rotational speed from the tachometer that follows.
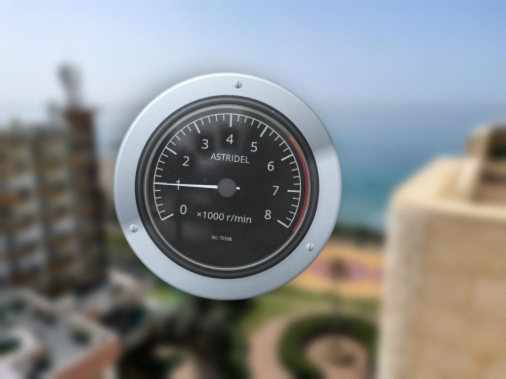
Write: 1000 rpm
